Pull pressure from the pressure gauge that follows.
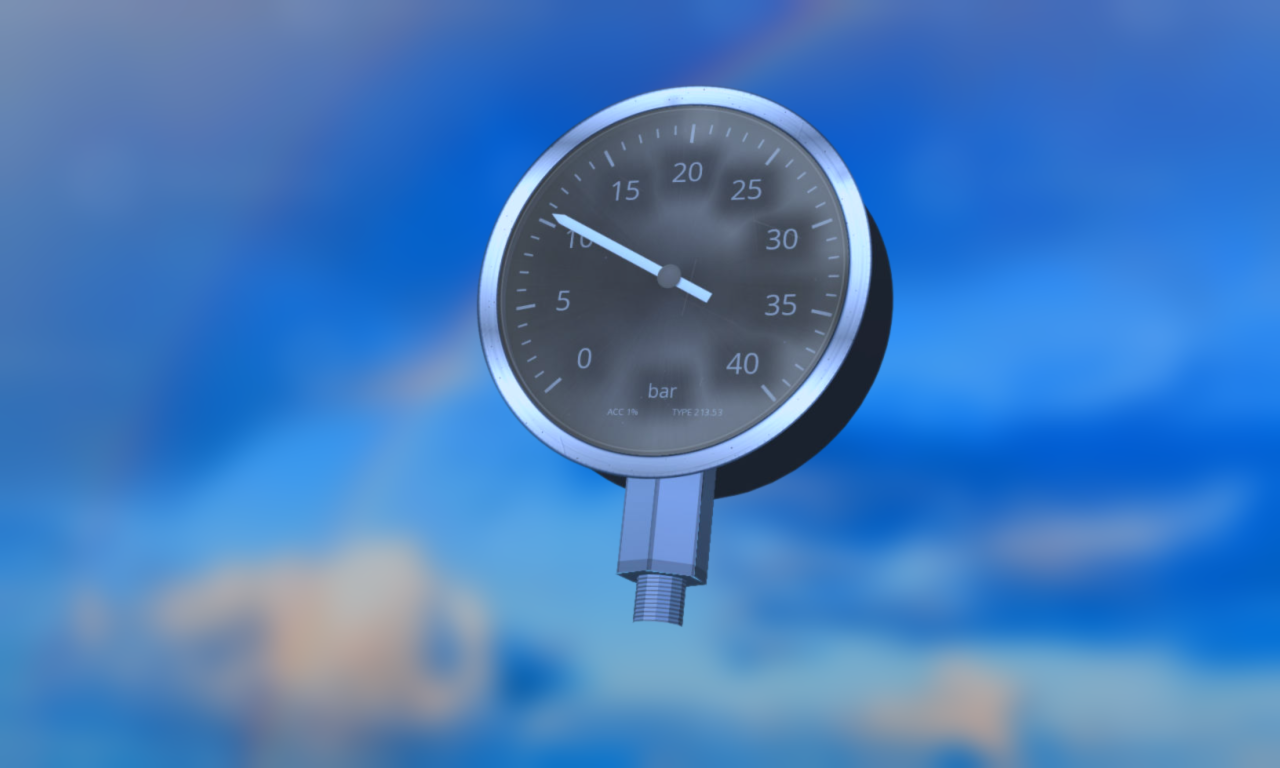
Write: 10.5 bar
